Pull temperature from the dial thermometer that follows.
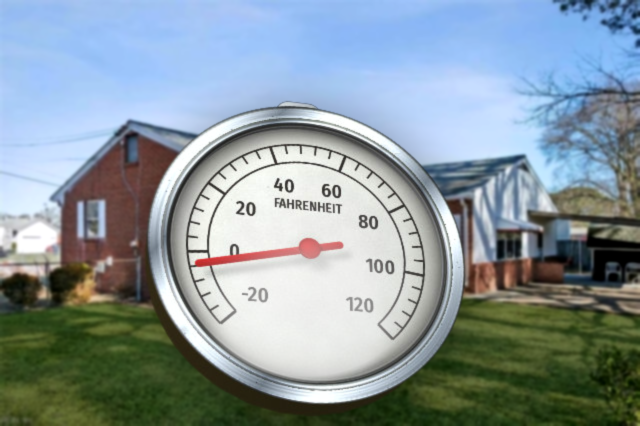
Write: -4 °F
